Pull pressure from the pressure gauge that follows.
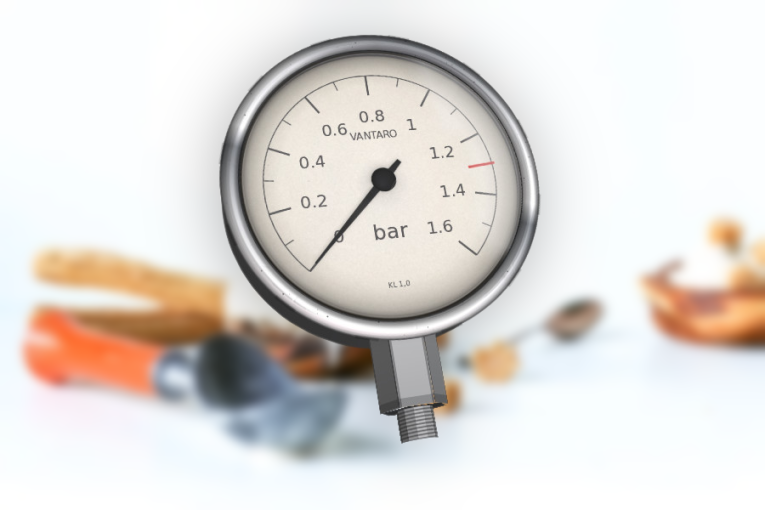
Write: 0 bar
